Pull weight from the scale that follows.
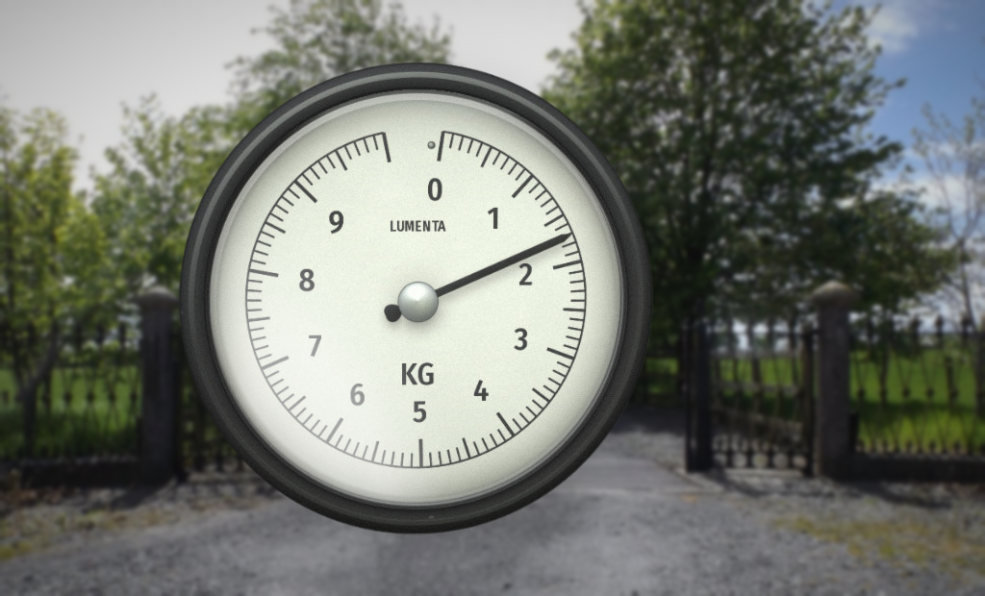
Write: 1.7 kg
